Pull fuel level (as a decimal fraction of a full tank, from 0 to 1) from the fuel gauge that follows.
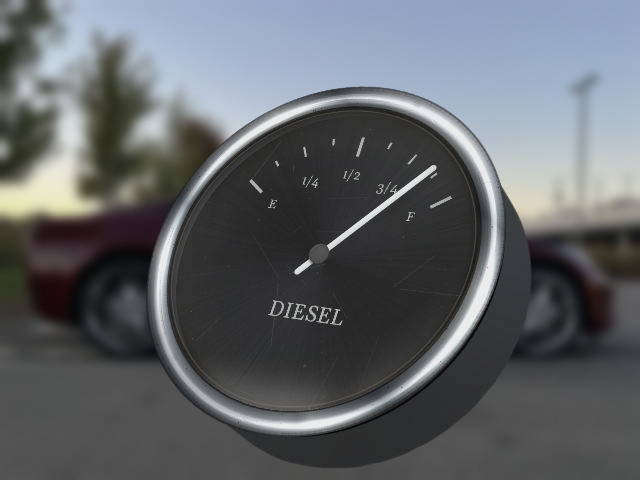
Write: 0.875
